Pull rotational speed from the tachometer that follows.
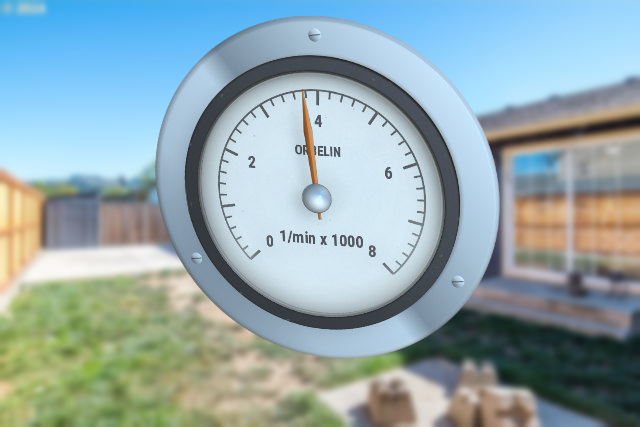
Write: 3800 rpm
